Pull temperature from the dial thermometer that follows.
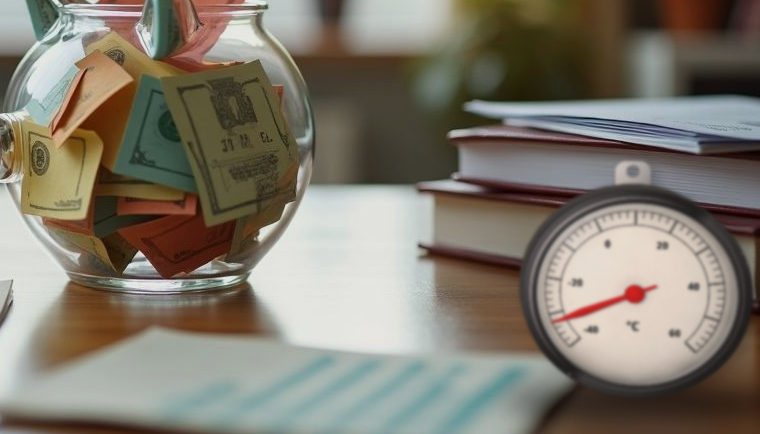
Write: -32 °C
